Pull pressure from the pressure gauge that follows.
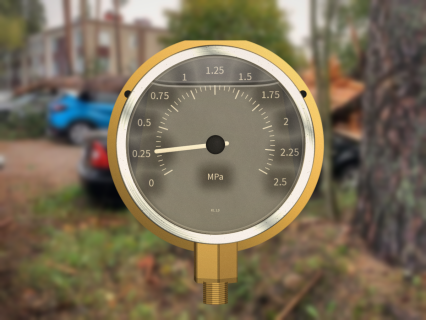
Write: 0.25 MPa
